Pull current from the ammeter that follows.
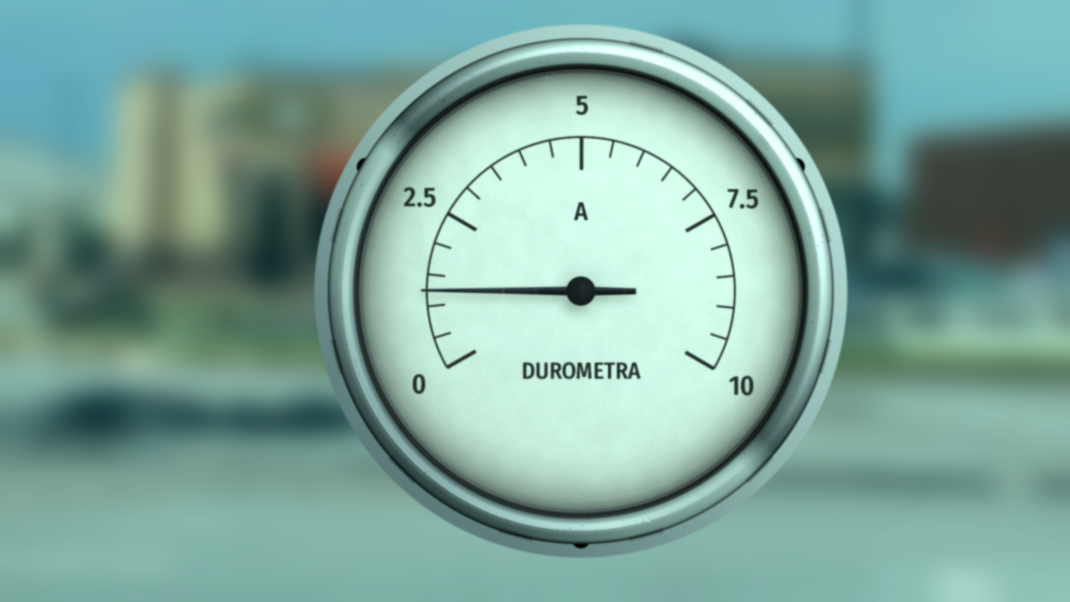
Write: 1.25 A
